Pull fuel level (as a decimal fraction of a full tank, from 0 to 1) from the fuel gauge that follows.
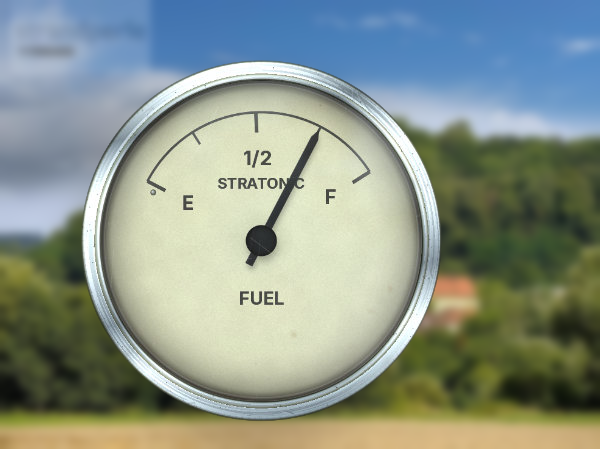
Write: 0.75
